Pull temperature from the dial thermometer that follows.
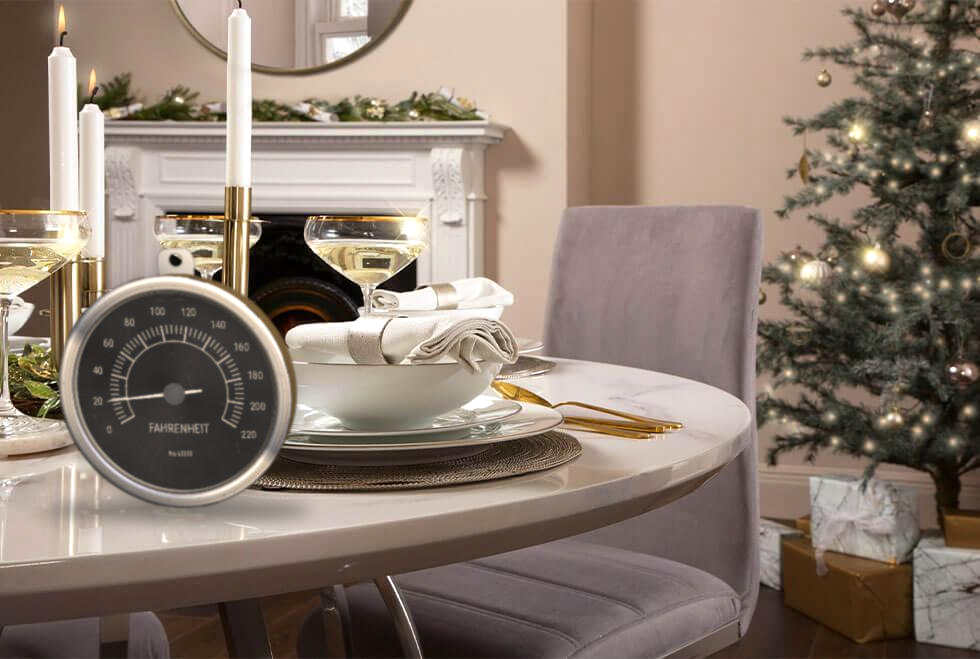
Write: 20 °F
